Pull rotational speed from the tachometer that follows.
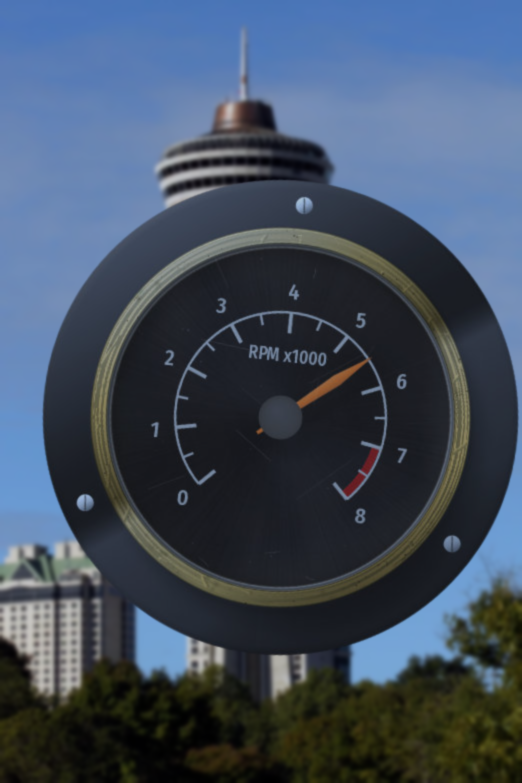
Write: 5500 rpm
